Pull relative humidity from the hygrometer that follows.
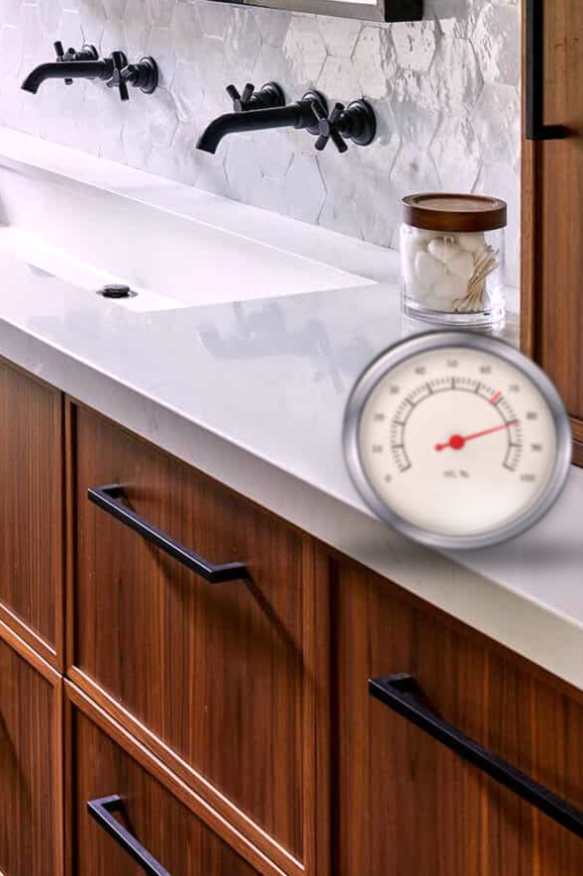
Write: 80 %
